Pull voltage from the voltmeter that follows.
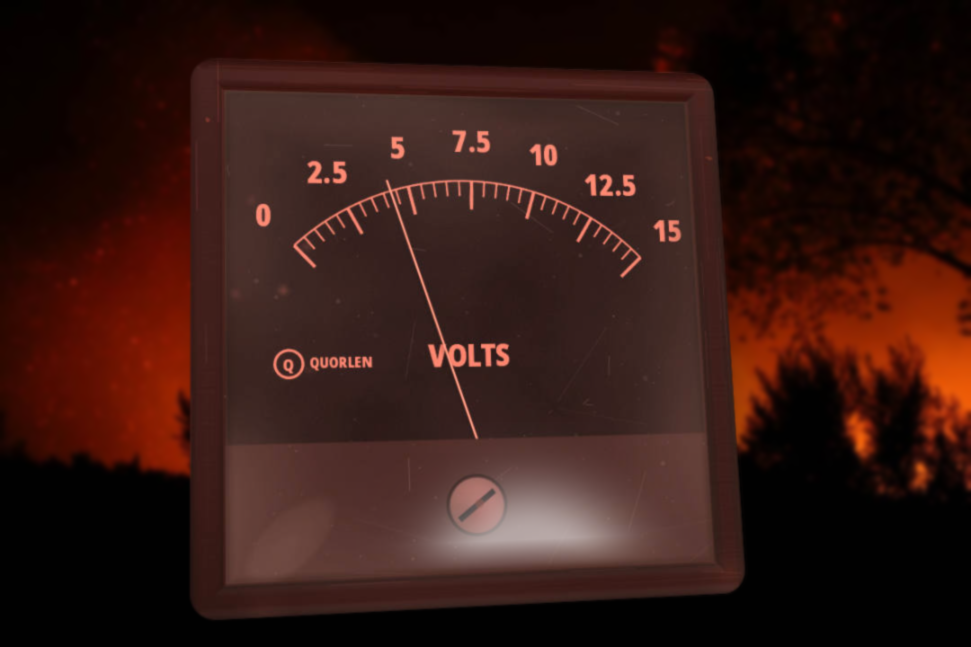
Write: 4.25 V
